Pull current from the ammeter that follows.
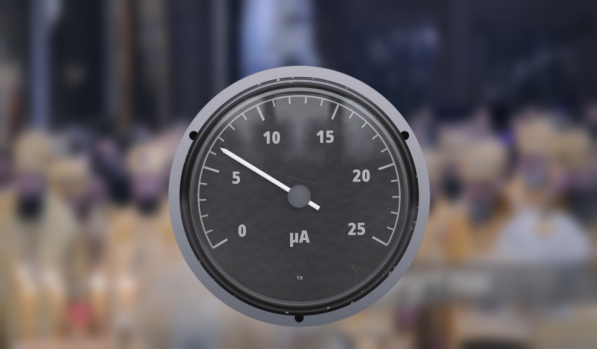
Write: 6.5 µA
